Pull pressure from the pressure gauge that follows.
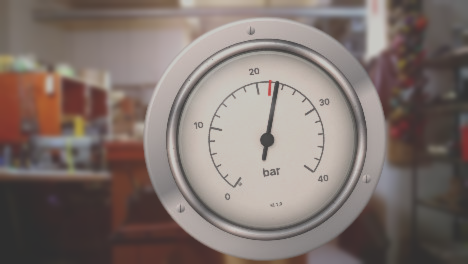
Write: 23 bar
